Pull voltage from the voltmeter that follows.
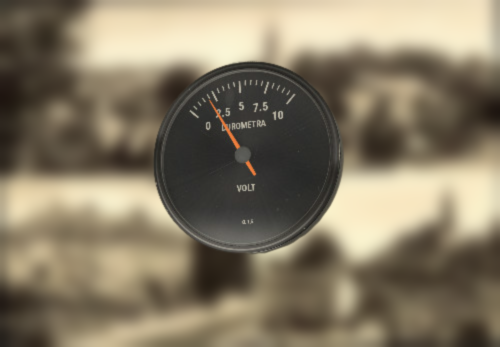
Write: 2 V
